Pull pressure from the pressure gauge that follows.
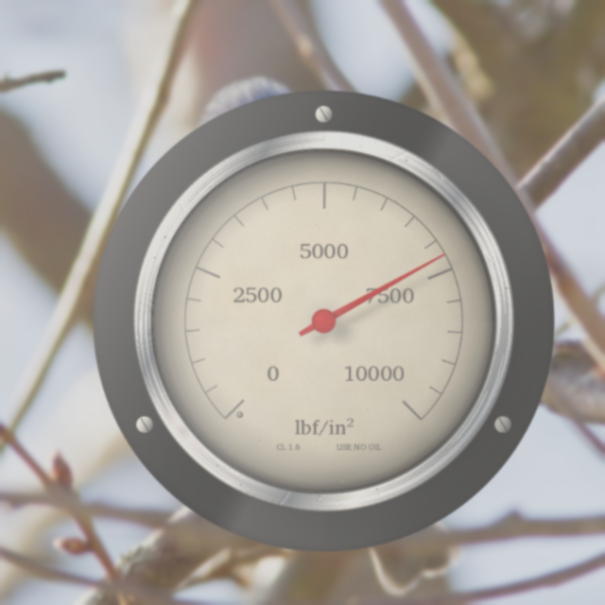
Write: 7250 psi
